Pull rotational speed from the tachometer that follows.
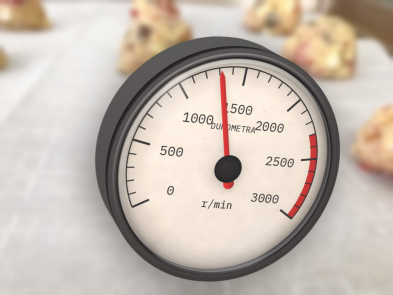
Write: 1300 rpm
